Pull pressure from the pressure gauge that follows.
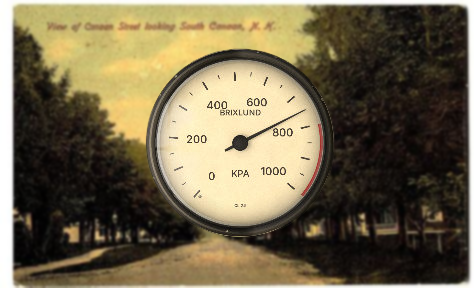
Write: 750 kPa
